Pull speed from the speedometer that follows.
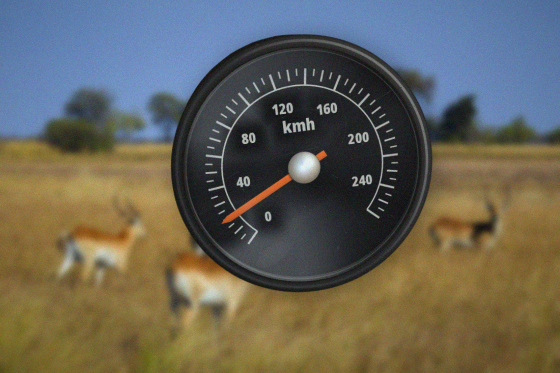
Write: 20 km/h
